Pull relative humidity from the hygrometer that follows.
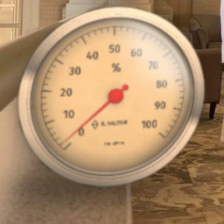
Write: 2 %
